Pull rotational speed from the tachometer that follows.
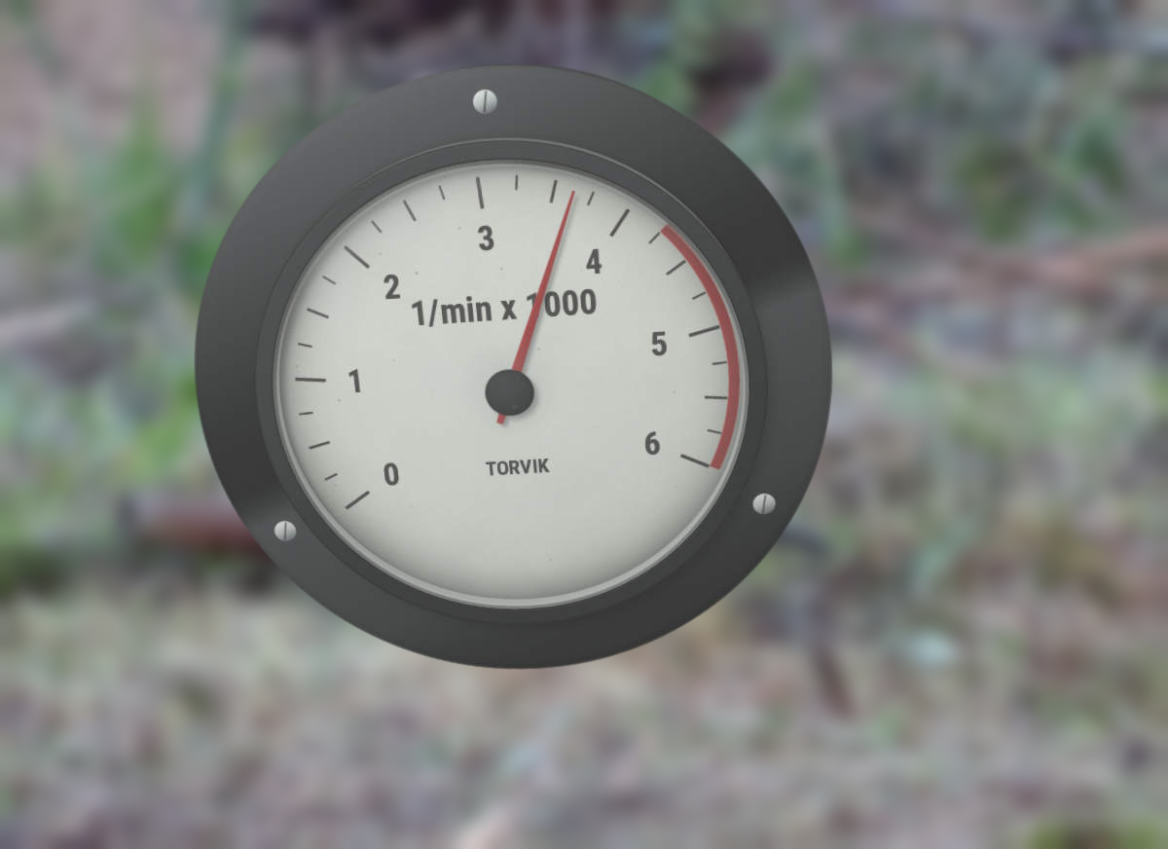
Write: 3625 rpm
